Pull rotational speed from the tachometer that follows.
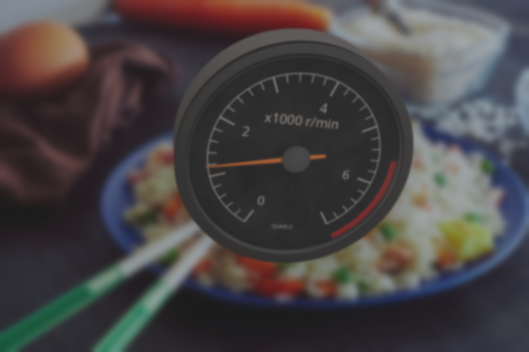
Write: 1200 rpm
